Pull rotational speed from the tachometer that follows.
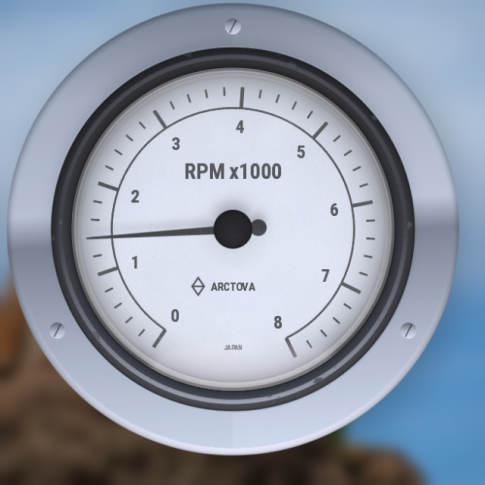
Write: 1400 rpm
